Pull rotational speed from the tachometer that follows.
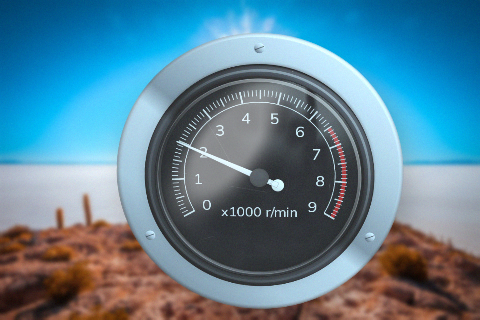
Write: 2000 rpm
